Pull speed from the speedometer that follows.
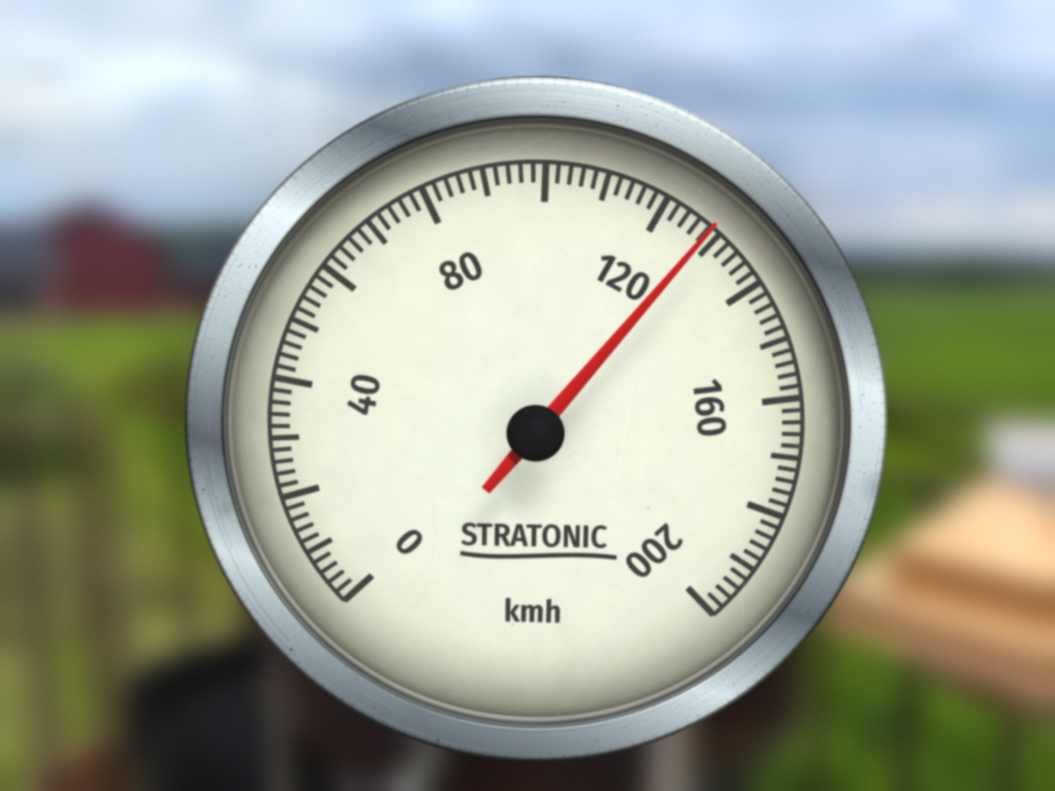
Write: 128 km/h
